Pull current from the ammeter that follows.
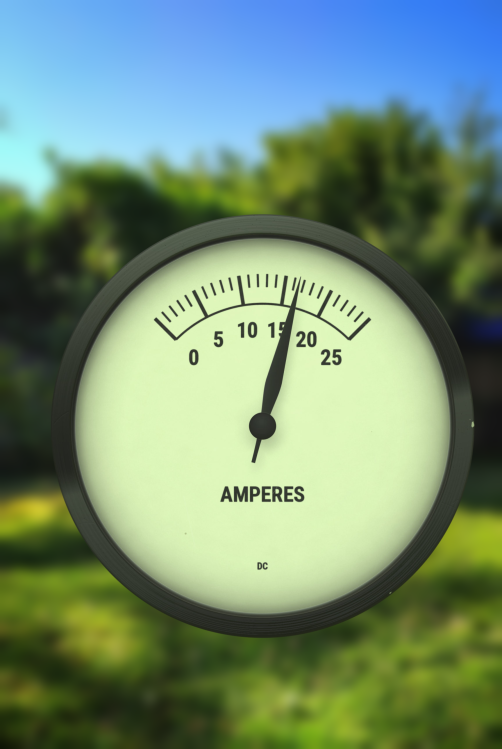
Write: 16.5 A
